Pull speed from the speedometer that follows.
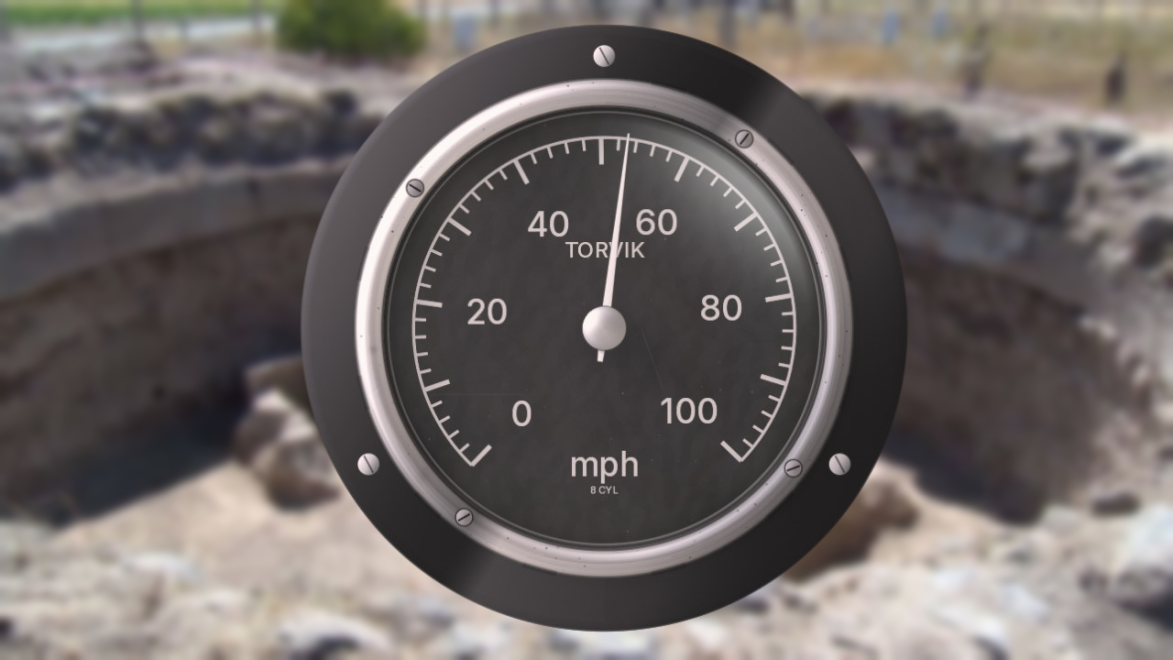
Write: 53 mph
